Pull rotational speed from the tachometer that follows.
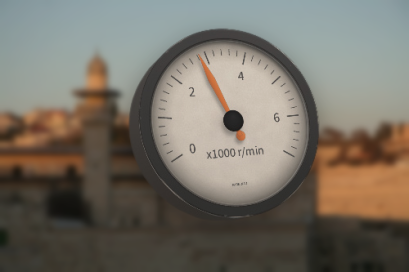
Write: 2800 rpm
